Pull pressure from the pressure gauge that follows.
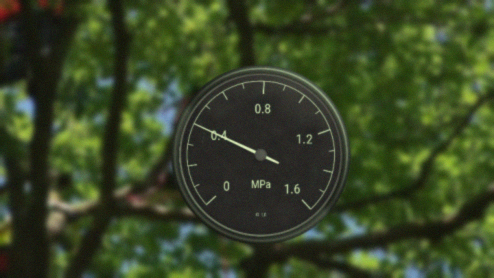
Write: 0.4 MPa
